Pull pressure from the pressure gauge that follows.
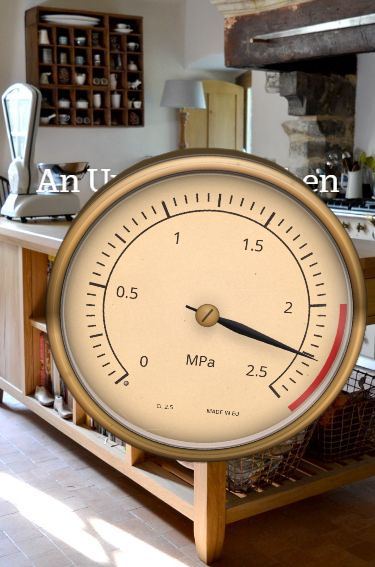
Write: 2.25 MPa
